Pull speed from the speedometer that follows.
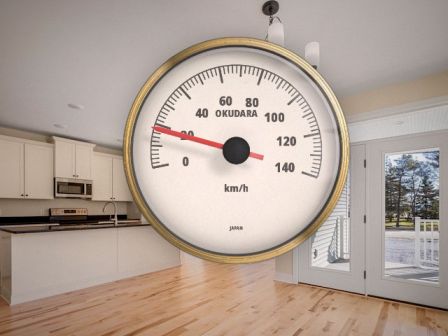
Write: 18 km/h
